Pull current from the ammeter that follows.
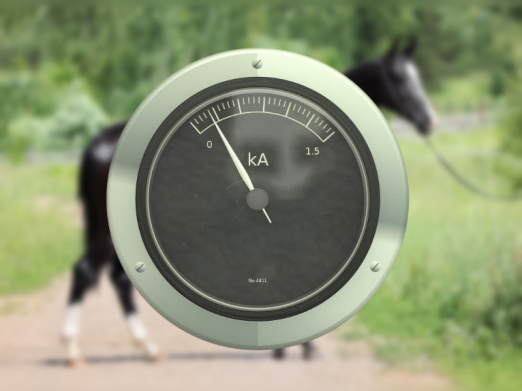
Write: 0.2 kA
